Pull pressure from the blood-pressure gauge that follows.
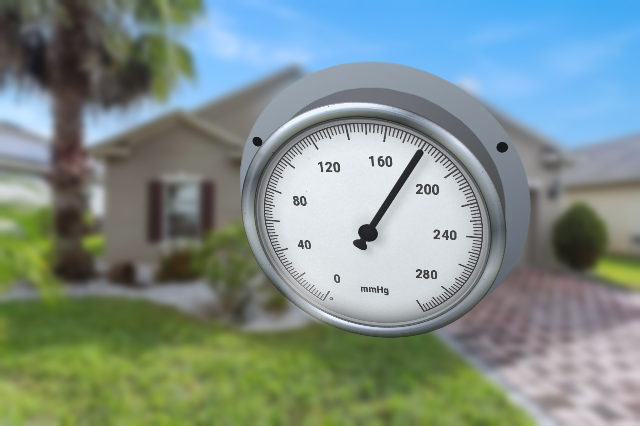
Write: 180 mmHg
